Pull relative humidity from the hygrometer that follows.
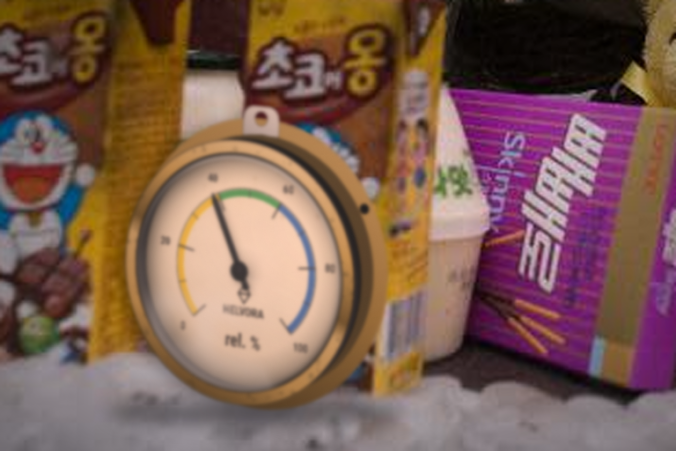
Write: 40 %
